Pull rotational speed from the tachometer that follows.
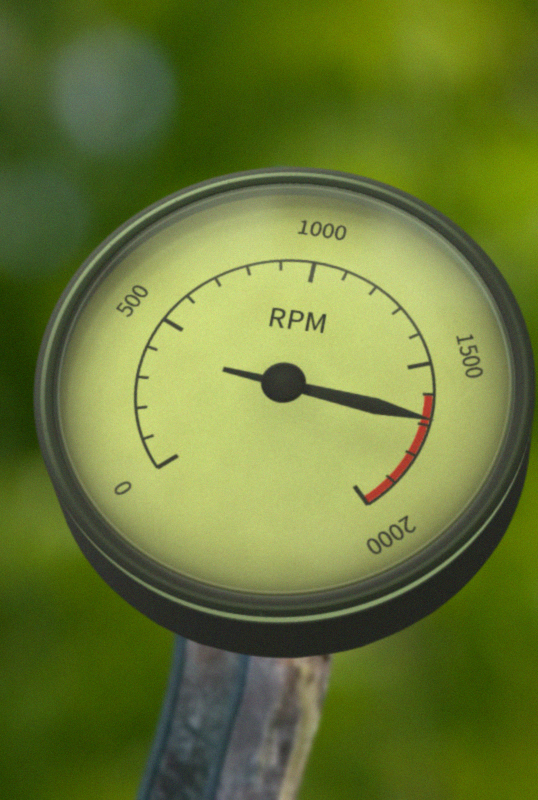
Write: 1700 rpm
